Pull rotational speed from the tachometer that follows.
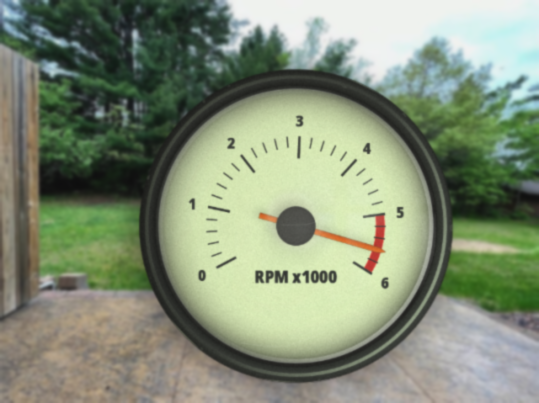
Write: 5600 rpm
